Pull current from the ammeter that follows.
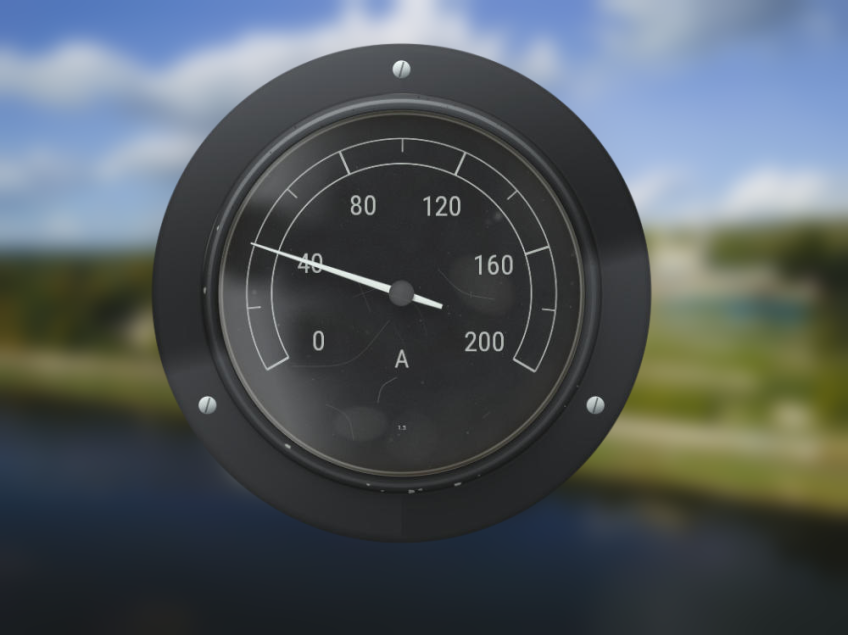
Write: 40 A
